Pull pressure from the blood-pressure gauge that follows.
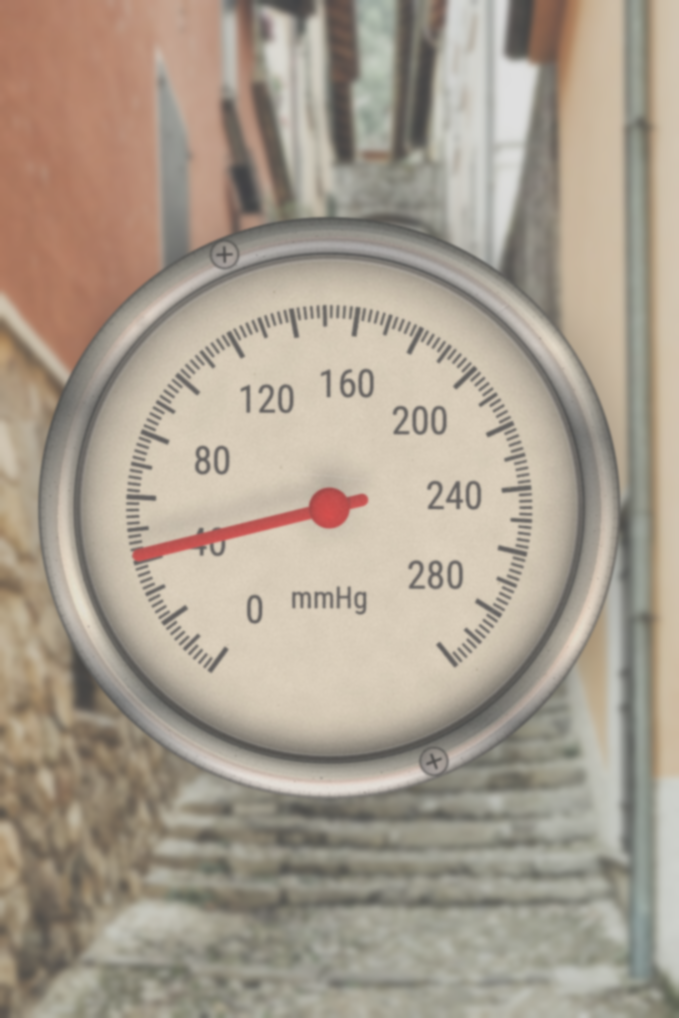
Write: 42 mmHg
